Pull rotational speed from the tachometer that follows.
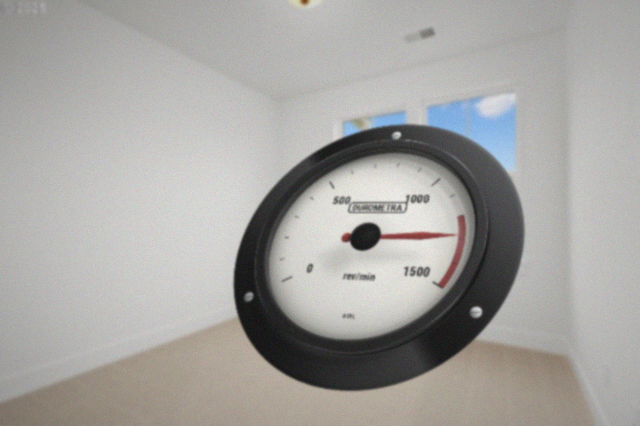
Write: 1300 rpm
